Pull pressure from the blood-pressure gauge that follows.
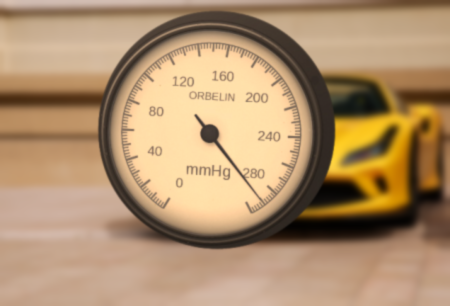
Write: 290 mmHg
